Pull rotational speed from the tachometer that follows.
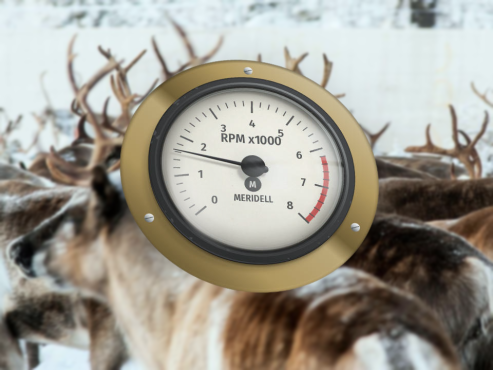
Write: 1600 rpm
